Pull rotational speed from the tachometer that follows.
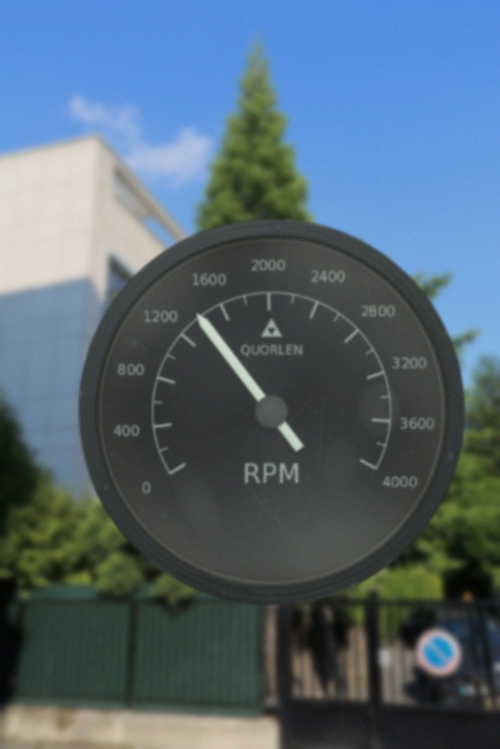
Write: 1400 rpm
